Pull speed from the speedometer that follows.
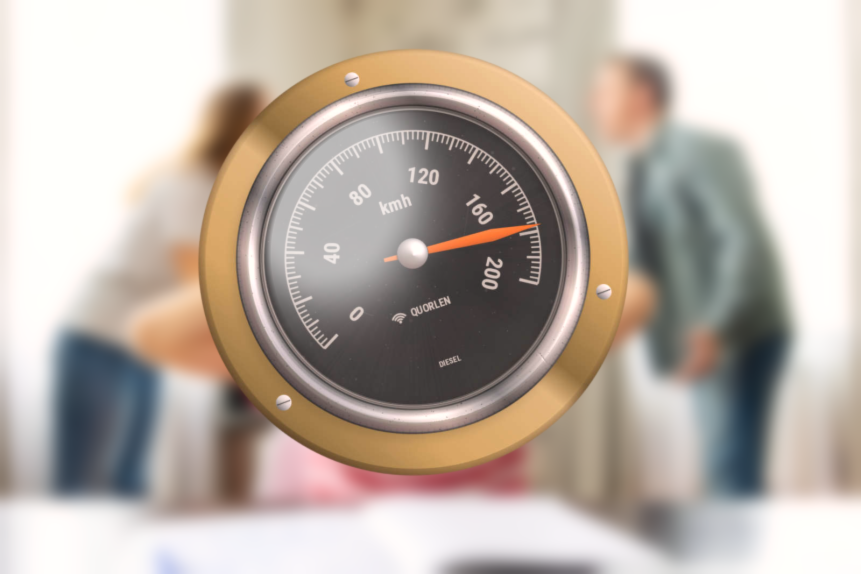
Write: 178 km/h
